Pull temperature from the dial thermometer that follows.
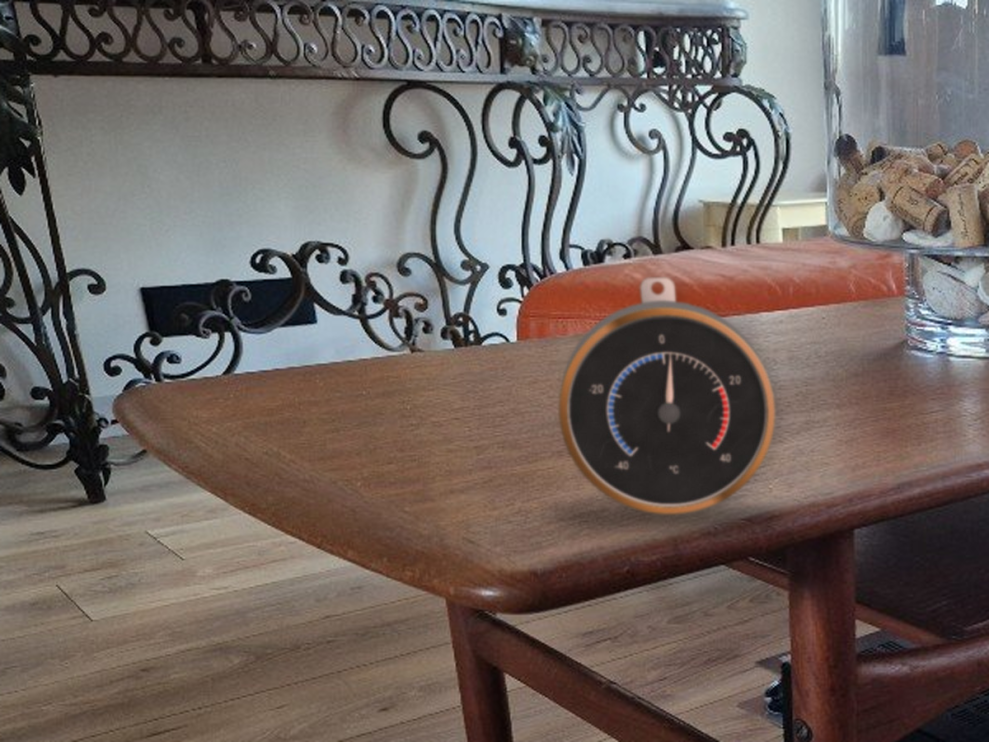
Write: 2 °C
